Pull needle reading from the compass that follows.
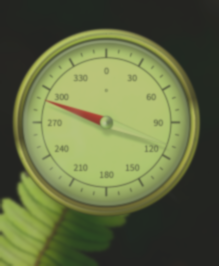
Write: 290 °
